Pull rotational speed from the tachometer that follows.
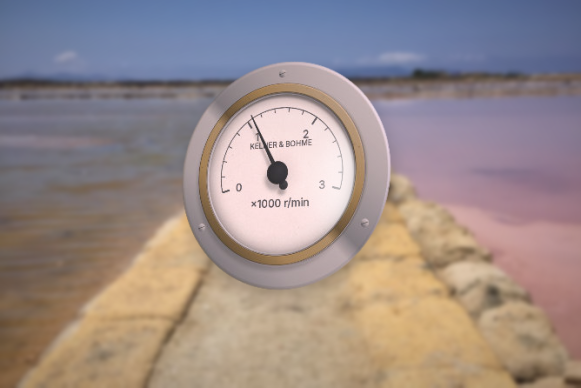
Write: 1100 rpm
